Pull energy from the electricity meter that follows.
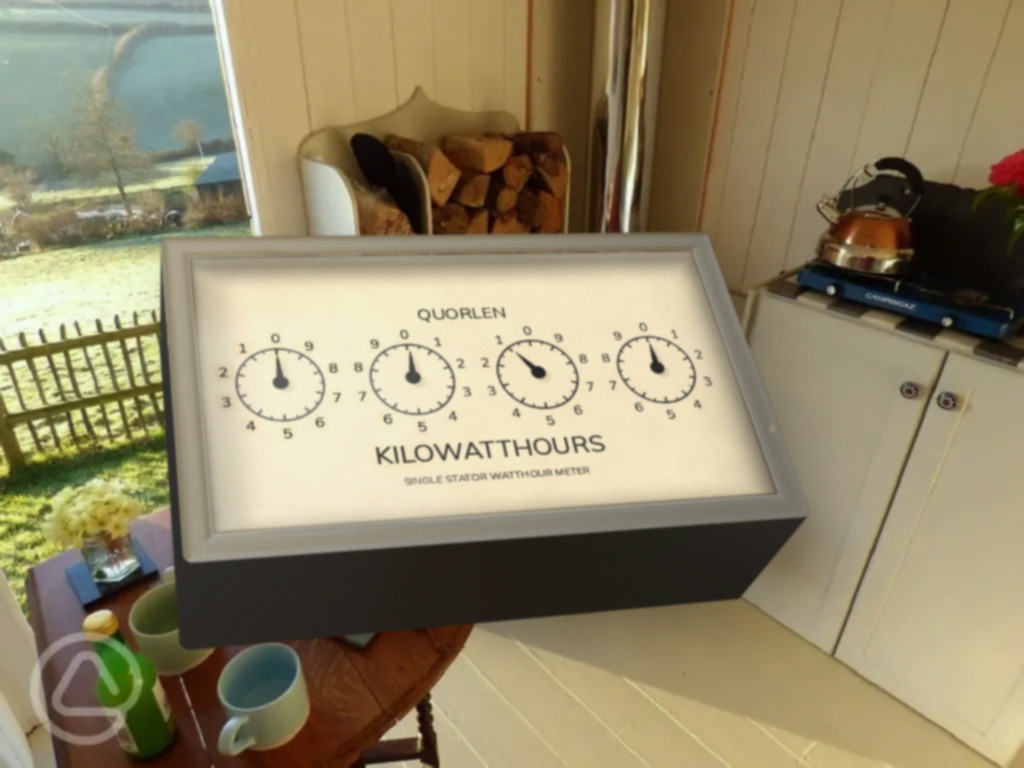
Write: 10 kWh
